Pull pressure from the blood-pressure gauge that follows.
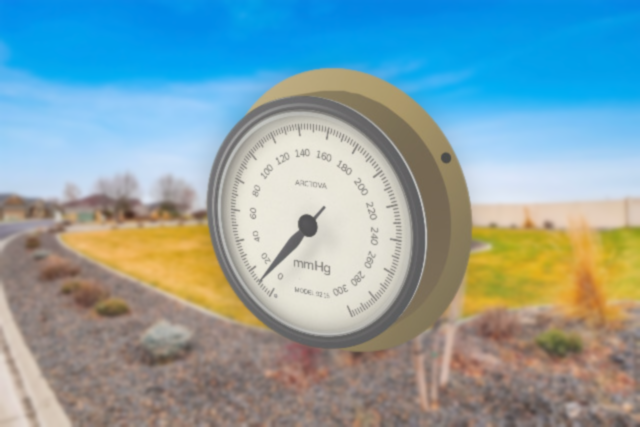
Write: 10 mmHg
